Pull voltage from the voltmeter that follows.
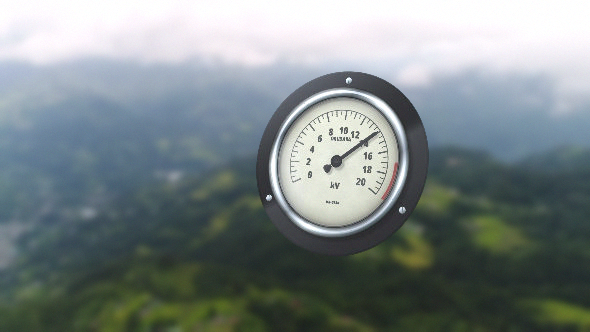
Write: 14 kV
